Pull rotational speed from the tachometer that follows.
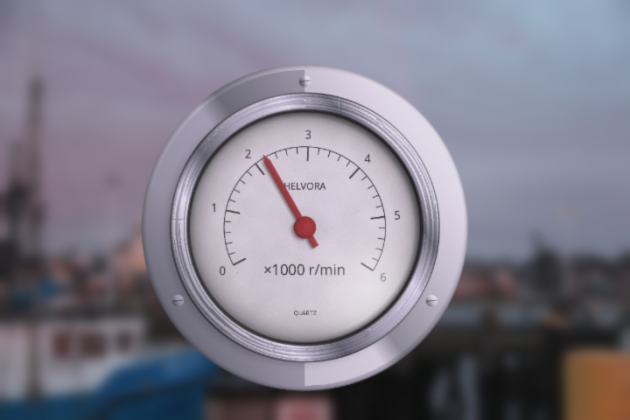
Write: 2200 rpm
